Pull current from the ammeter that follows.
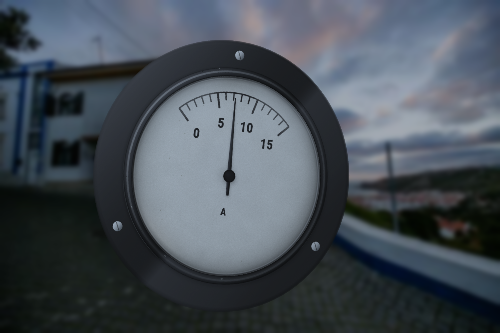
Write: 7 A
